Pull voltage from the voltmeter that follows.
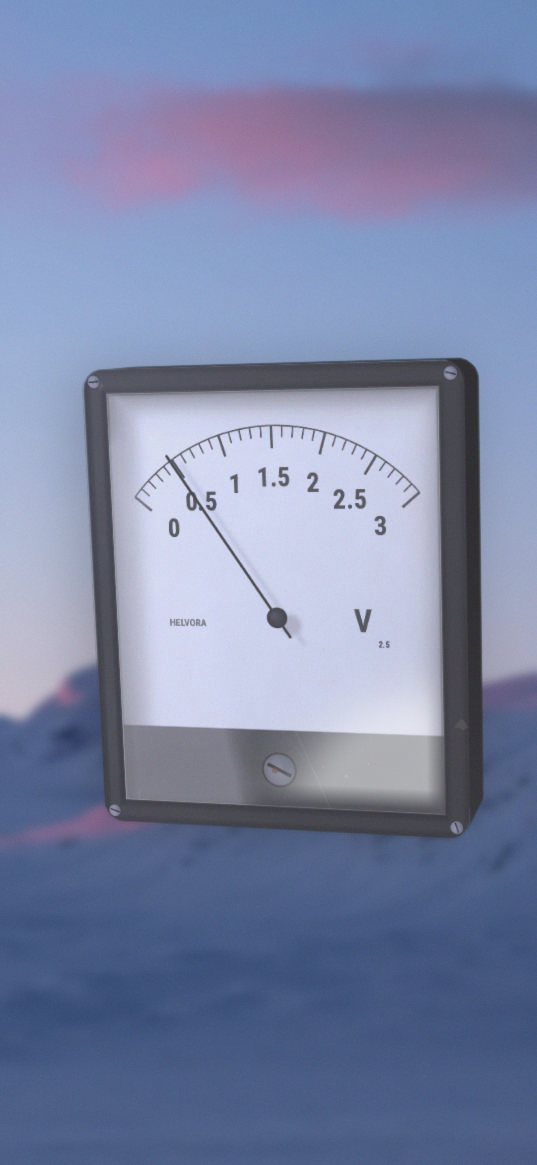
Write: 0.5 V
